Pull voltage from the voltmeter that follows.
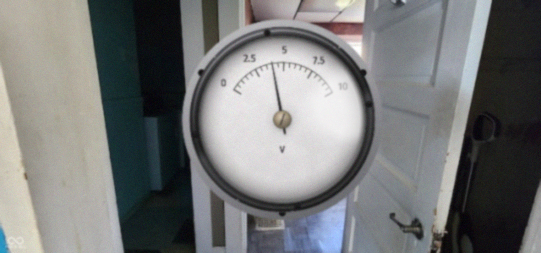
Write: 4 V
